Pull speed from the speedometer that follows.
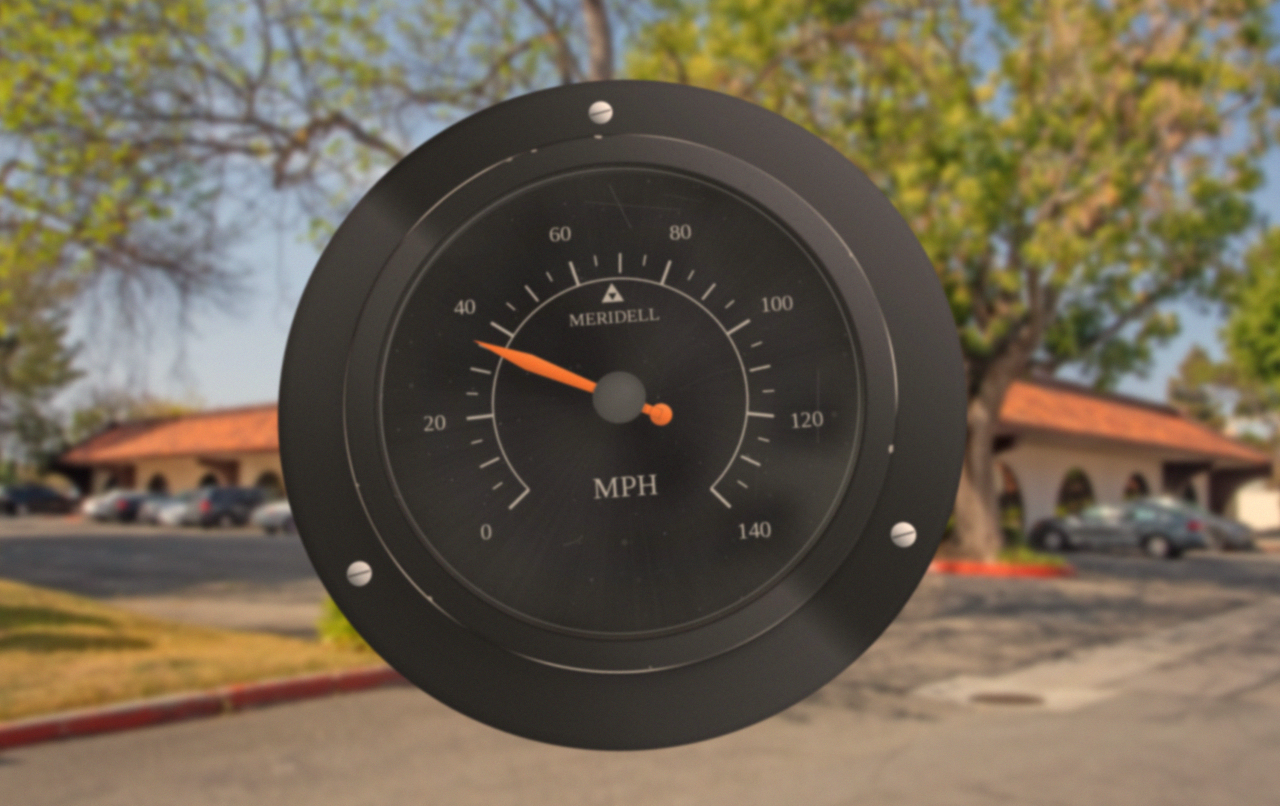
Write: 35 mph
